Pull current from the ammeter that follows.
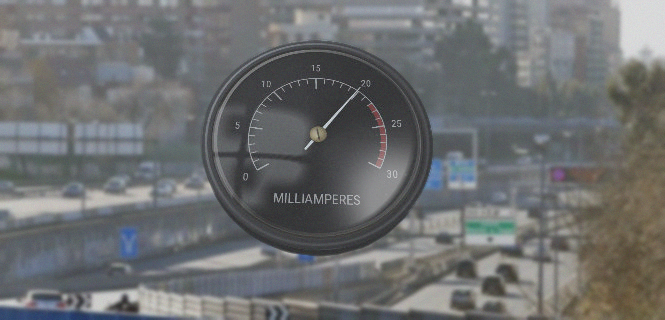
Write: 20 mA
